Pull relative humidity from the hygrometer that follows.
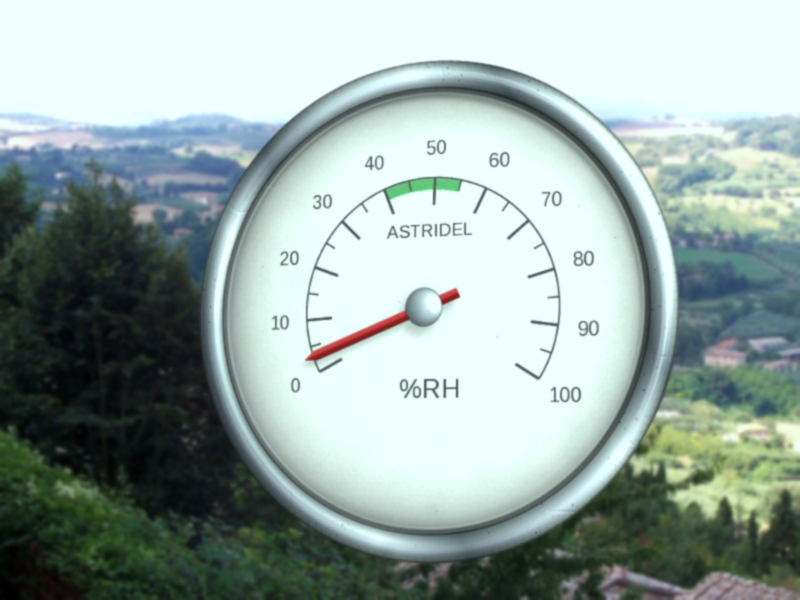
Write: 2.5 %
